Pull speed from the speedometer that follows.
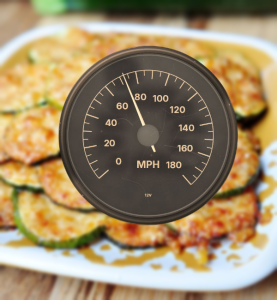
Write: 72.5 mph
